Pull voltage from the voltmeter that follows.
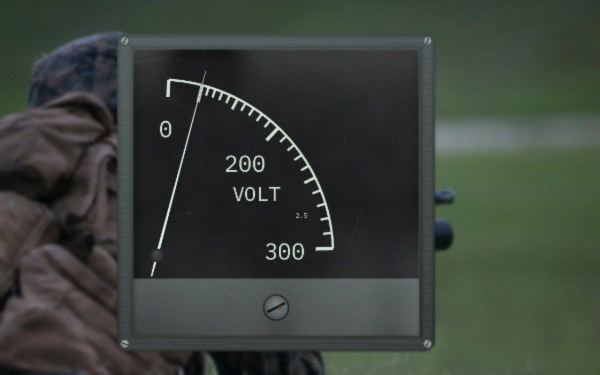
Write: 100 V
